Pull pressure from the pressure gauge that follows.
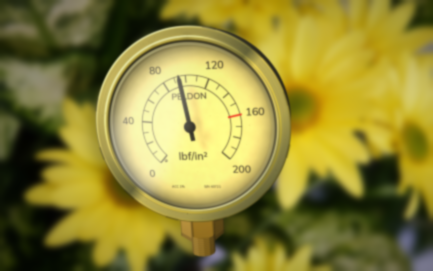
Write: 95 psi
